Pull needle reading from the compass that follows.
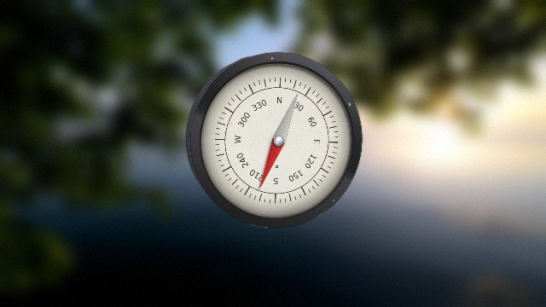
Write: 200 °
